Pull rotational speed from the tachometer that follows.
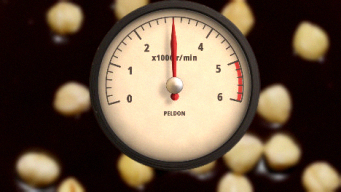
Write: 3000 rpm
